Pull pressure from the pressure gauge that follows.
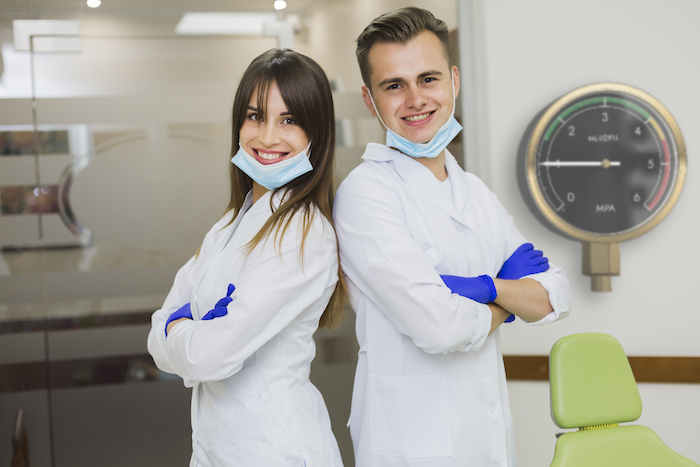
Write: 1 MPa
